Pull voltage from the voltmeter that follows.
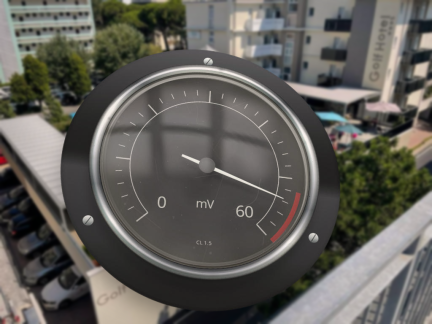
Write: 54 mV
